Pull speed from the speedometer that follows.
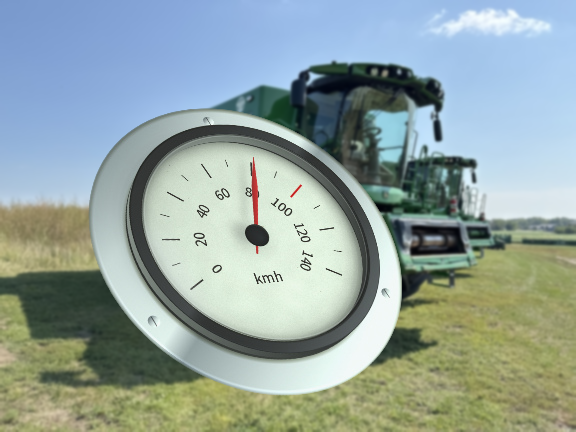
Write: 80 km/h
